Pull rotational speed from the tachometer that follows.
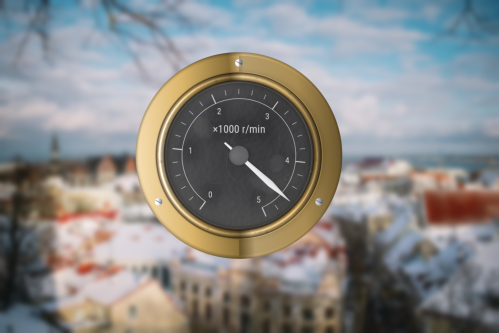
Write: 4600 rpm
